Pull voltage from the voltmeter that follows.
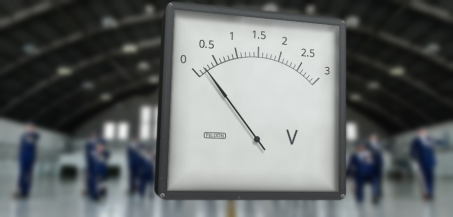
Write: 0.2 V
